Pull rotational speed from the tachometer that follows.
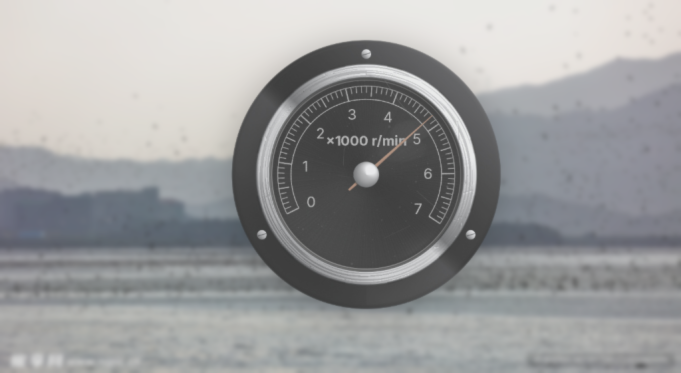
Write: 4800 rpm
